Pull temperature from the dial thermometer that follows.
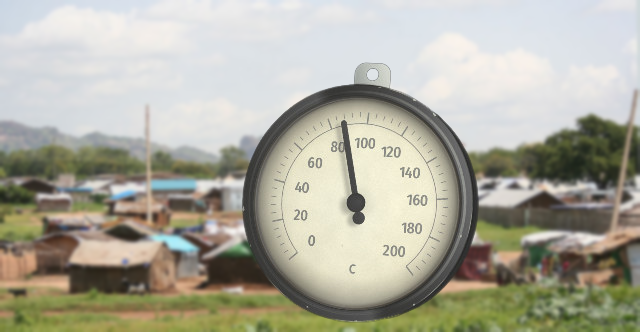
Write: 88 °C
